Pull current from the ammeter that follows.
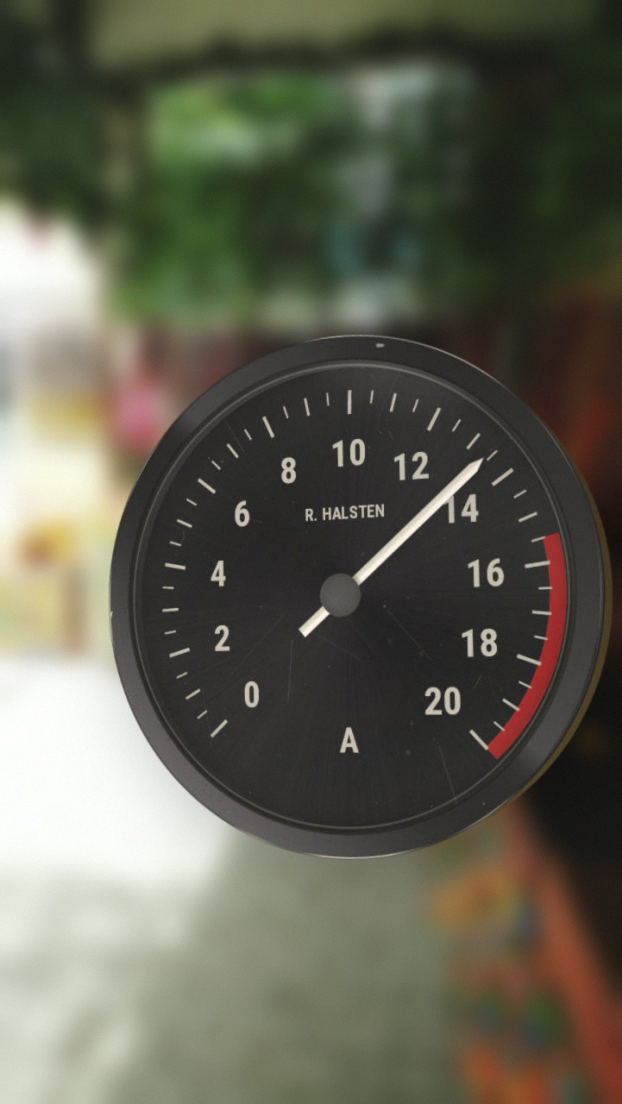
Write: 13.5 A
